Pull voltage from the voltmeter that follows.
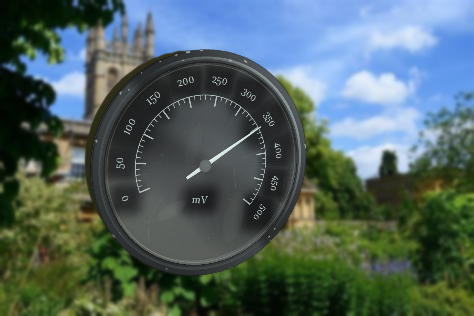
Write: 350 mV
